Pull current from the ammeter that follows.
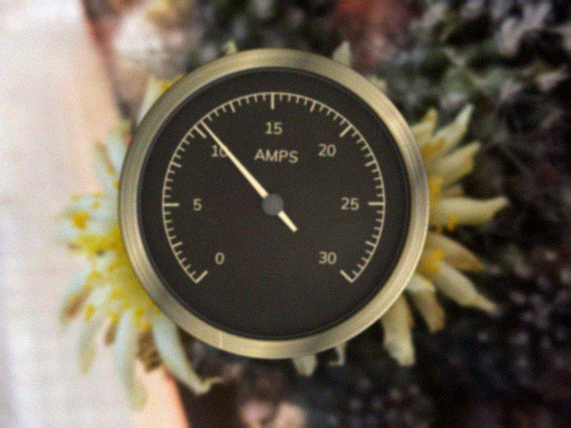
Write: 10.5 A
